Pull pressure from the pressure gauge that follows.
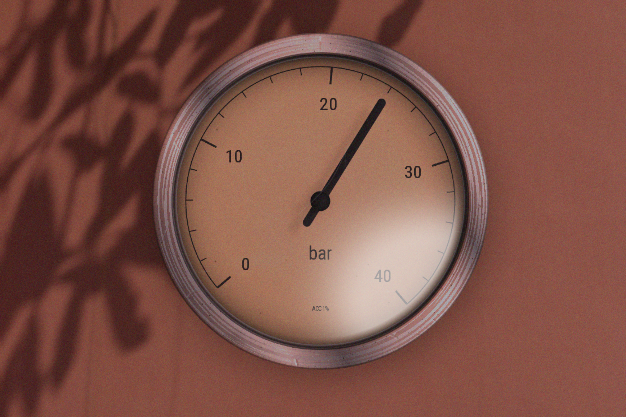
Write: 24 bar
